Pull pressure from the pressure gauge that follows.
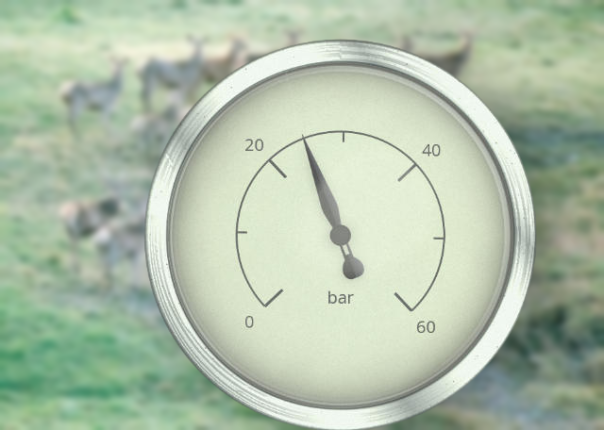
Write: 25 bar
